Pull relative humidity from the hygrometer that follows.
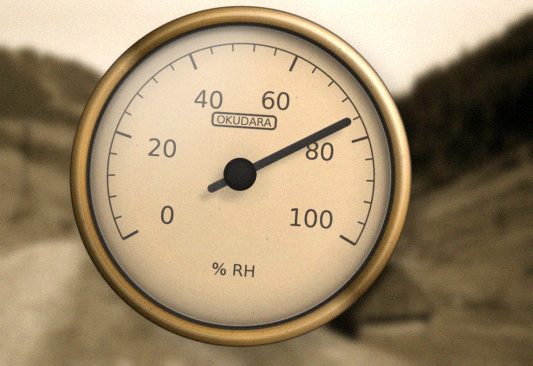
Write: 76 %
